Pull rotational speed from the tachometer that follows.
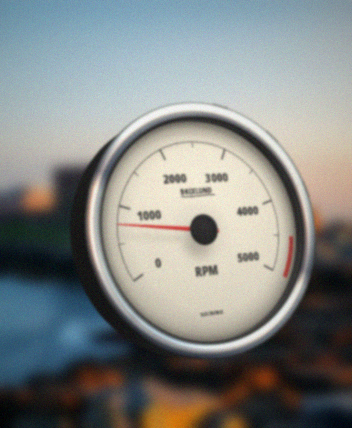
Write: 750 rpm
